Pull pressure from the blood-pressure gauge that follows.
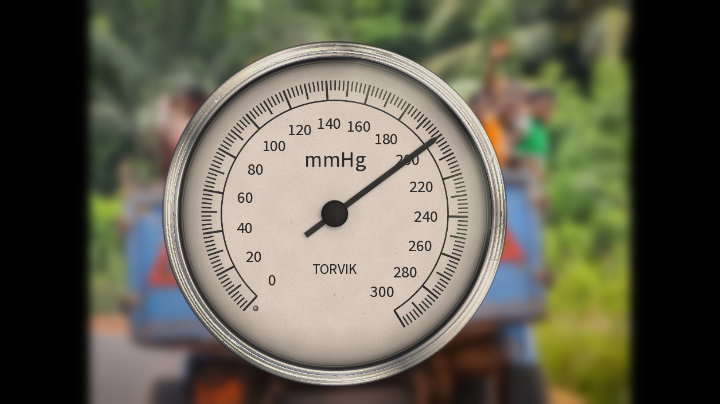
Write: 200 mmHg
